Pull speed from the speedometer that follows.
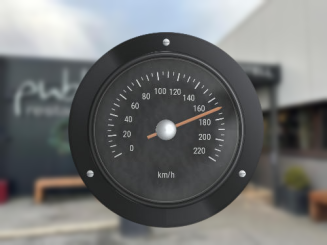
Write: 170 km/h
